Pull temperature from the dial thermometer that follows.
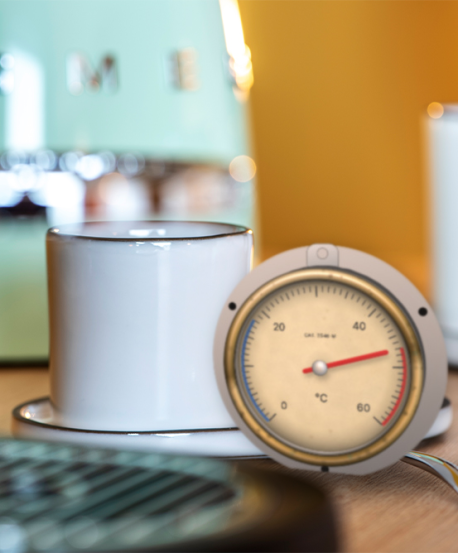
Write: 47 °C
